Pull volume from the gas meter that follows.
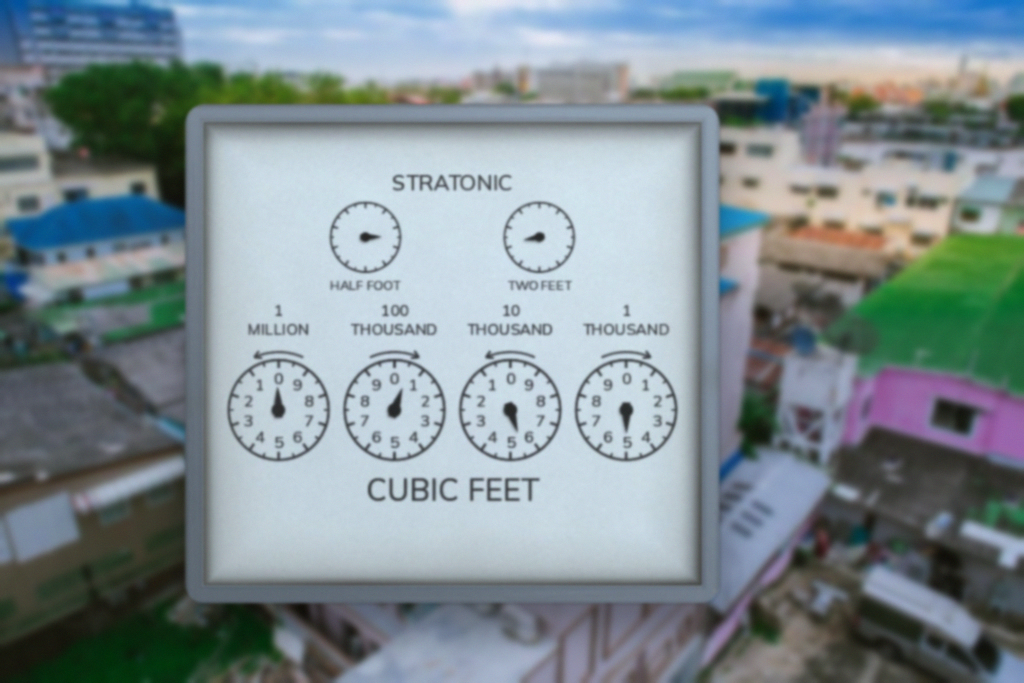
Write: 5500 ft³
